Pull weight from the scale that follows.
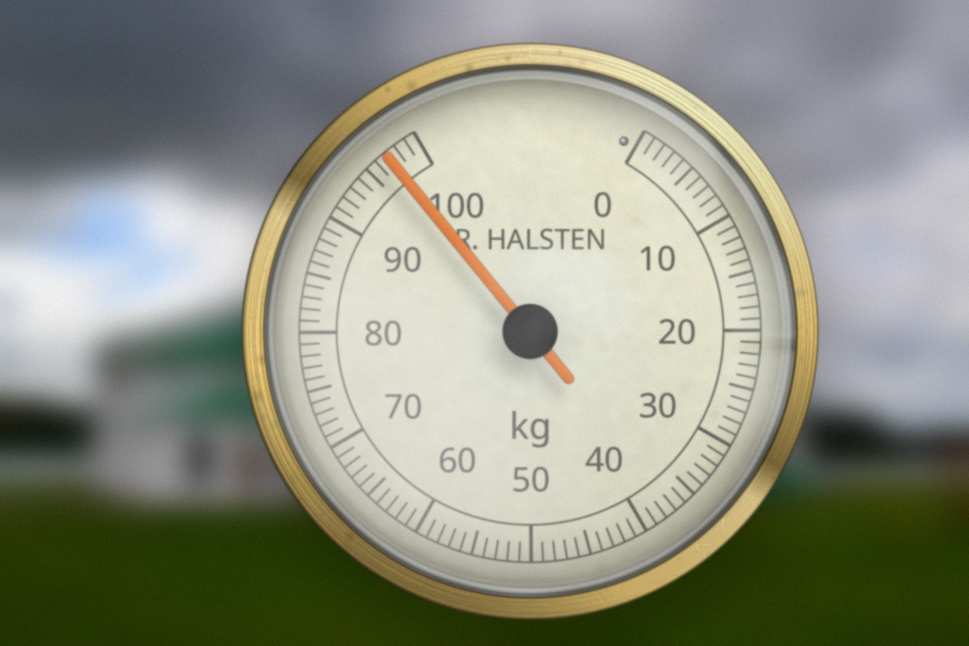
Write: 97 kg
